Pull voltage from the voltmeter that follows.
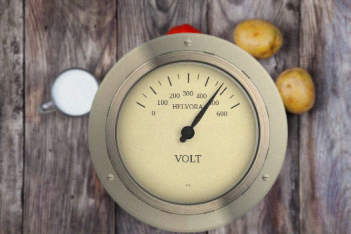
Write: 475 V
